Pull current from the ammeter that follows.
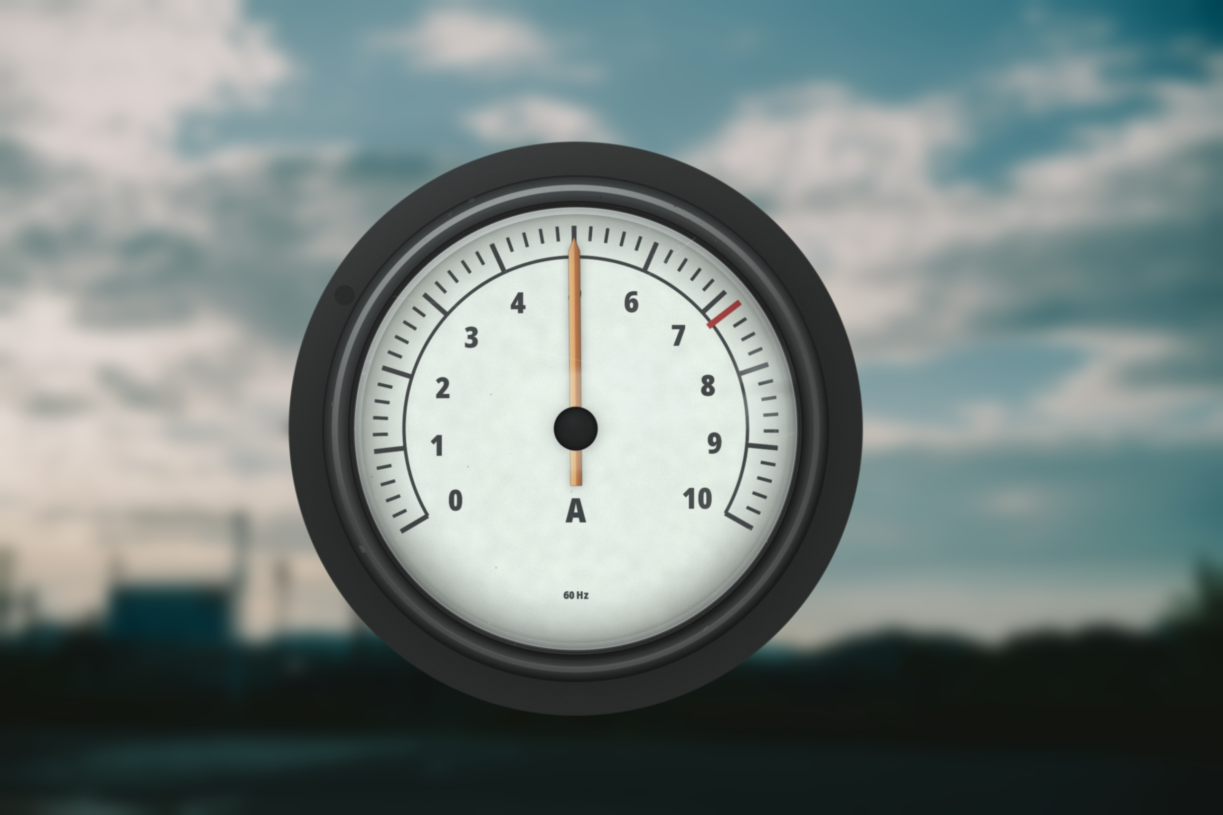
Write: 5 A
